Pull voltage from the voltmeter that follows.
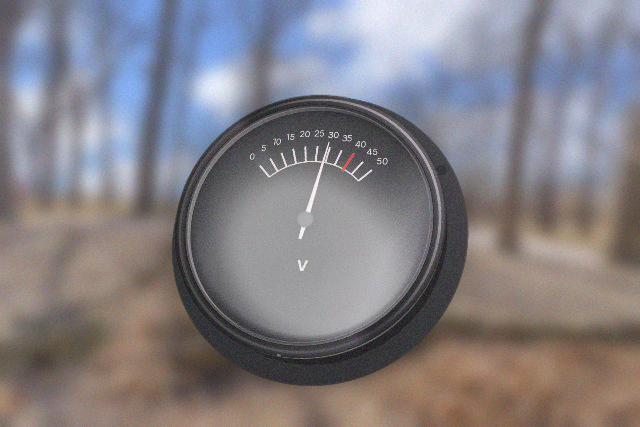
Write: 30 V
